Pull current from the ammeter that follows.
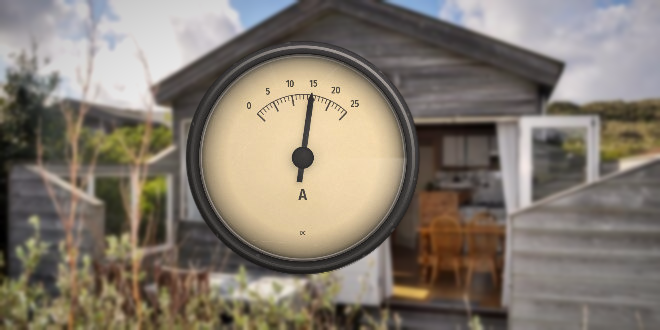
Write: 15 A
